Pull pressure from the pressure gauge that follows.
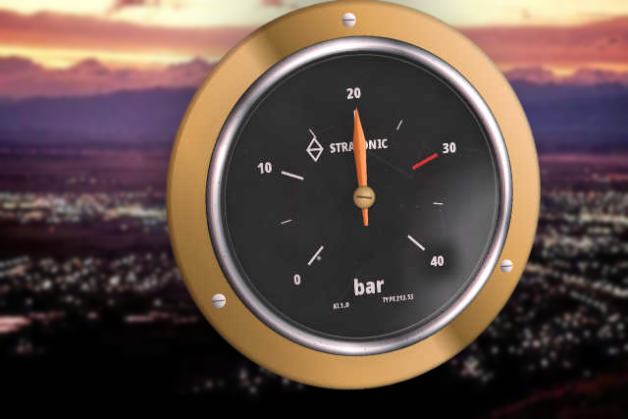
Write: 20 bar
